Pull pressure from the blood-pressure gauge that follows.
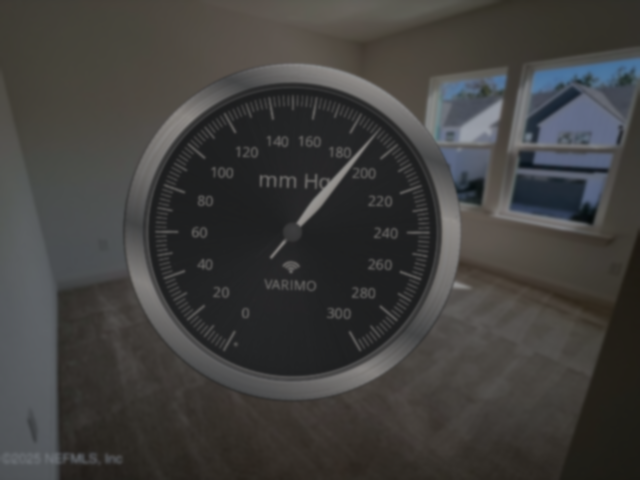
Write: 190 mmHg
